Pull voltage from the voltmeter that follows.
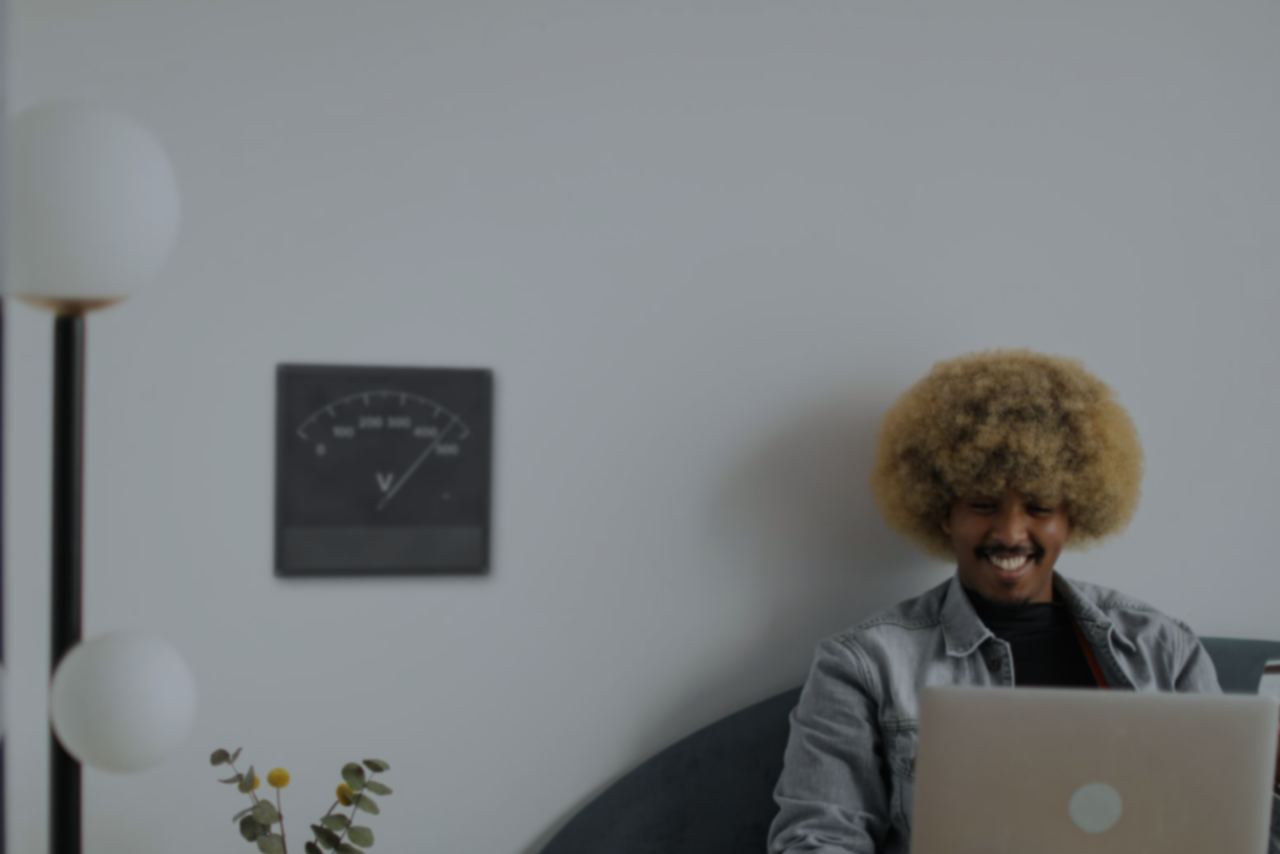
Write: 450 V
